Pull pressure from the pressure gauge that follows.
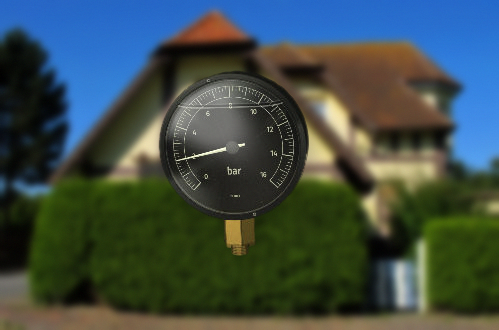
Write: 2 bar
